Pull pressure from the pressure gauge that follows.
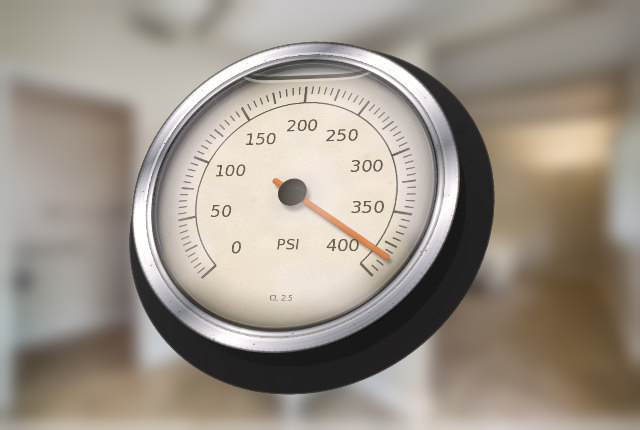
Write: 385 psi
